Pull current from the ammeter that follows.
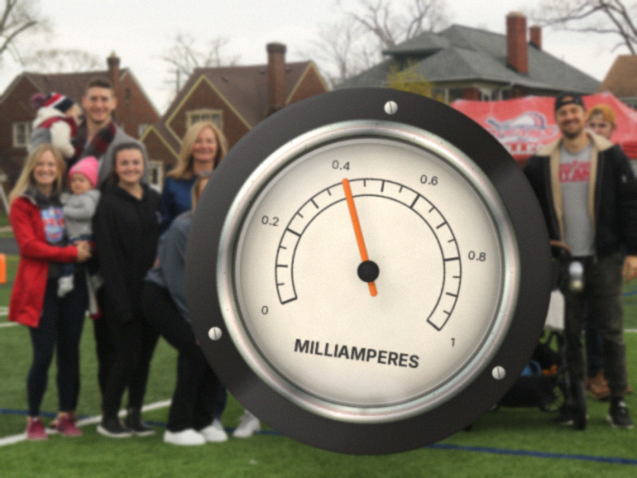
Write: 0.4 mA
